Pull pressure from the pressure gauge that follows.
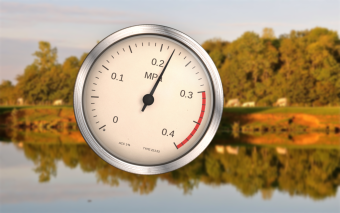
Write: 0.22 MPa
